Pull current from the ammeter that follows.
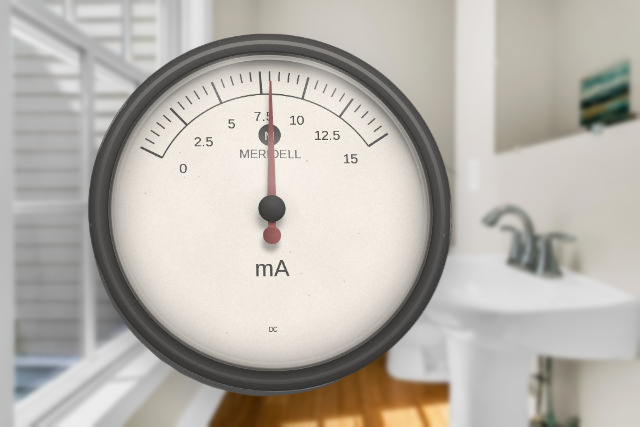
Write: 8 mA
